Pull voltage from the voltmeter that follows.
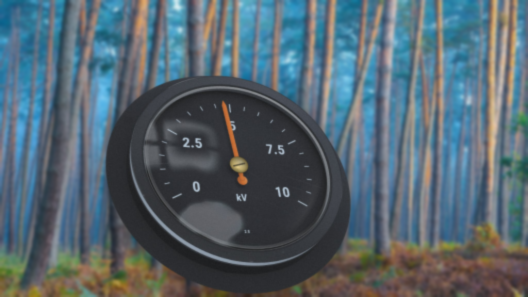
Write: 4.75 kV
